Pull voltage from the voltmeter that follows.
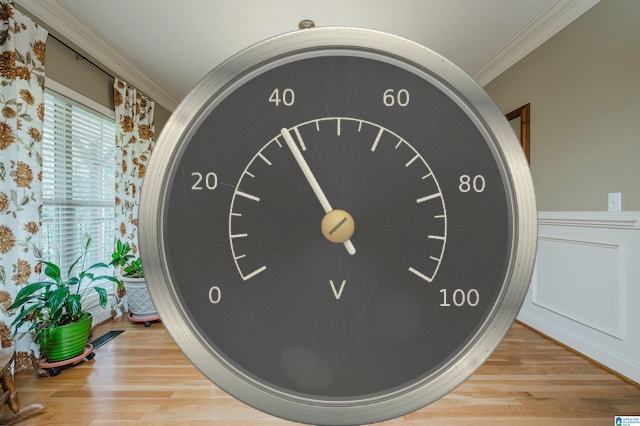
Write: 37.5 V
